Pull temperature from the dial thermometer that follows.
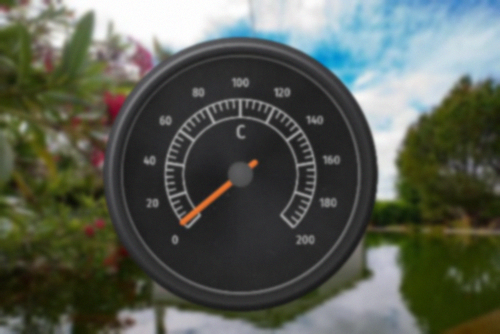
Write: 4 °C
